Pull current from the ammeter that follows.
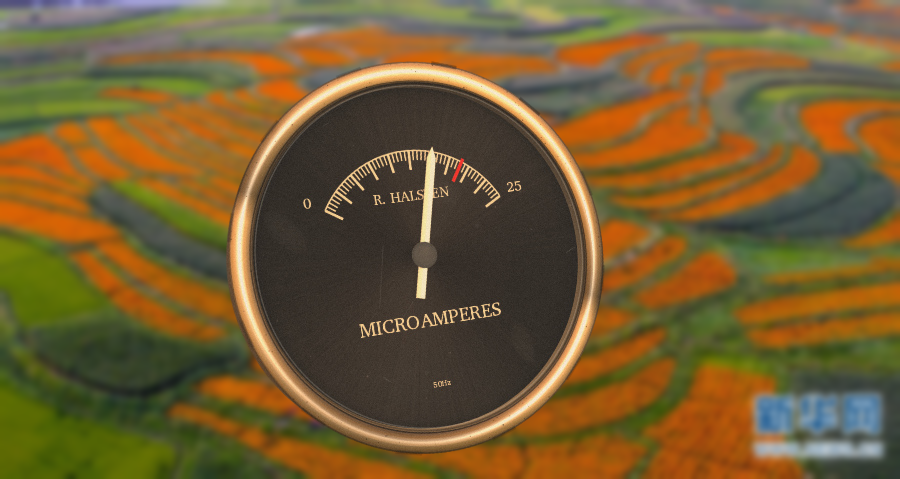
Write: 15 µA
